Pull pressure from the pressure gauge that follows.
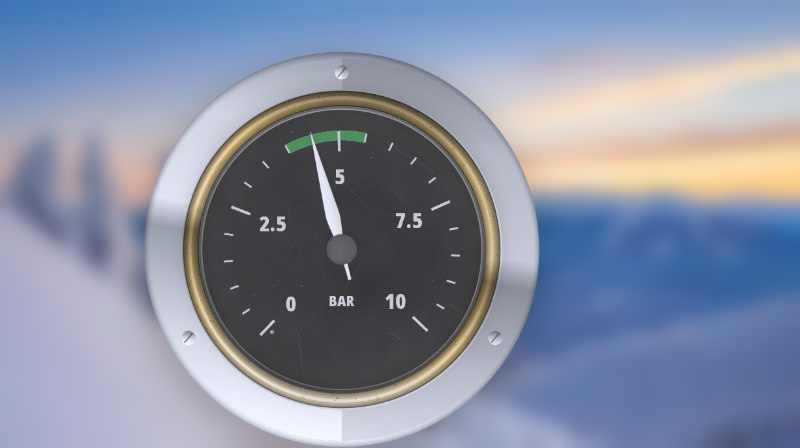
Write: 4.5 bar
